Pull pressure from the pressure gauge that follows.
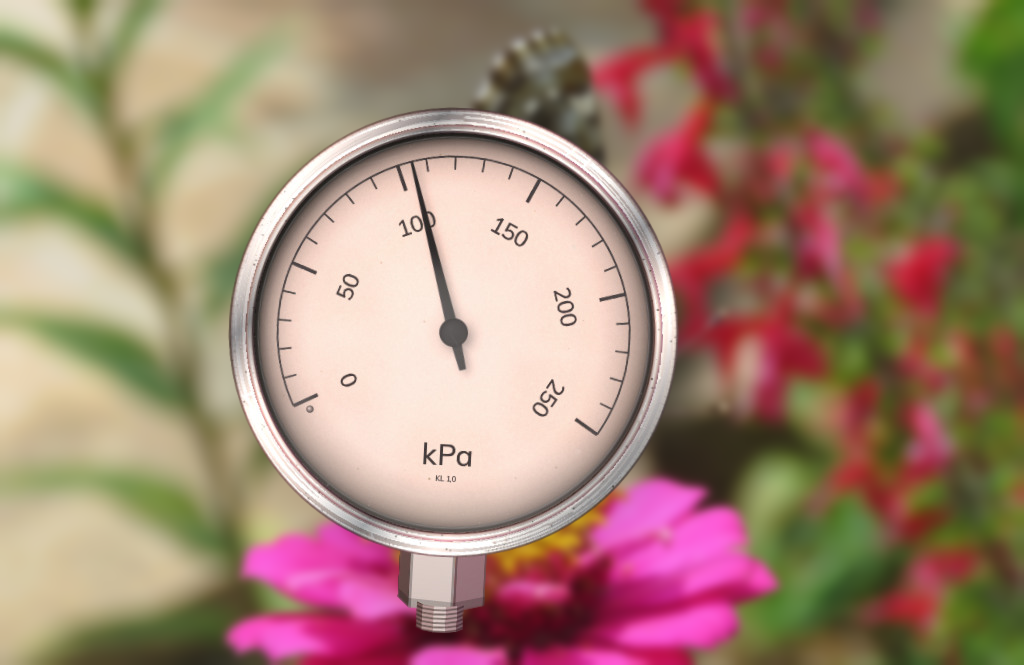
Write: 105 kPa
